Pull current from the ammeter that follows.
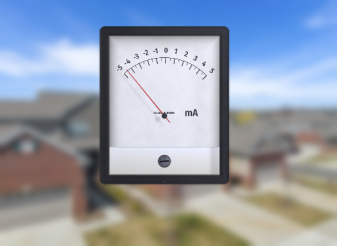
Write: -4.5 mA
